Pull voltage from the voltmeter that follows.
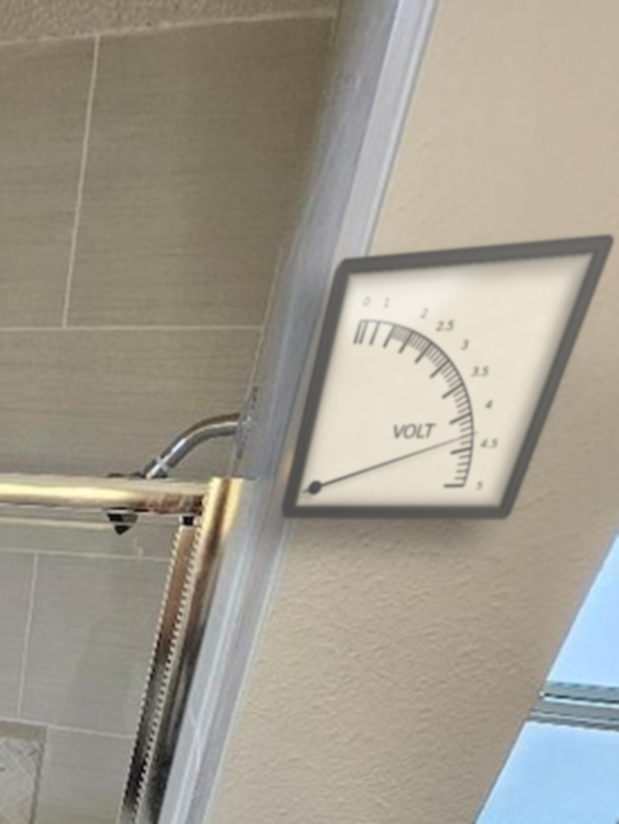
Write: 4.3 V
